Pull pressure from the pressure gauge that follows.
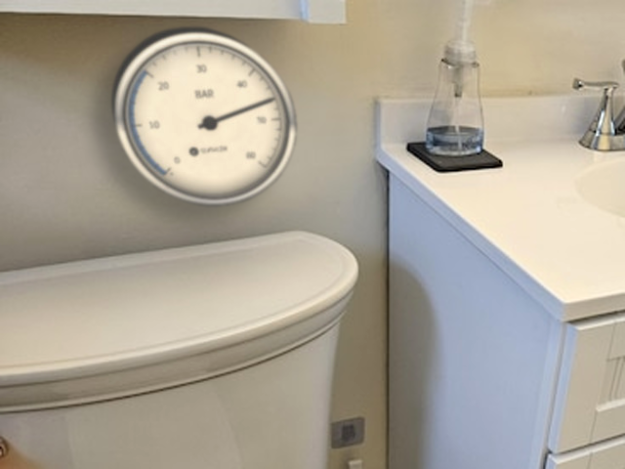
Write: 46 bar
